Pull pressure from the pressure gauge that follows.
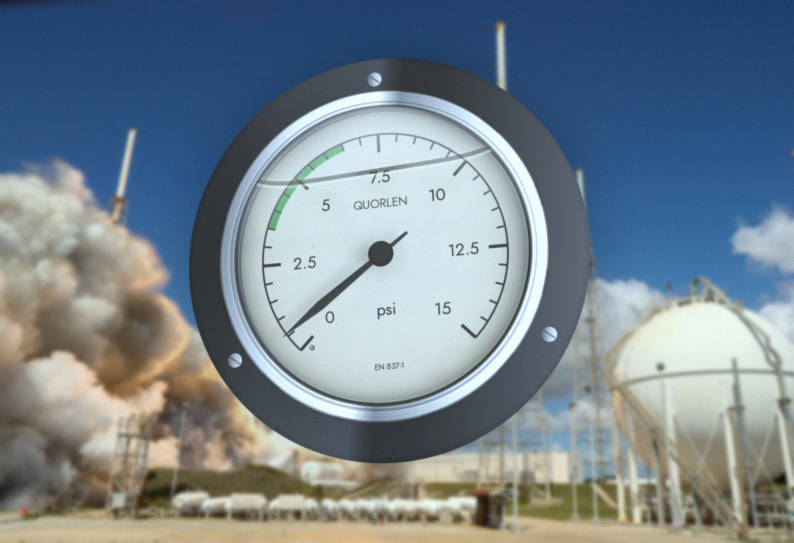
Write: 0.5 psi
